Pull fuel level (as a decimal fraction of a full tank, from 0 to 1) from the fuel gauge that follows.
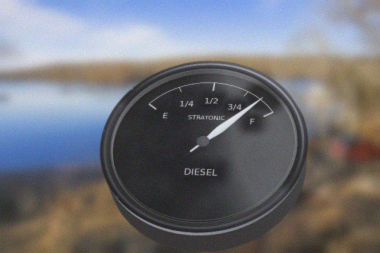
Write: 0.875
